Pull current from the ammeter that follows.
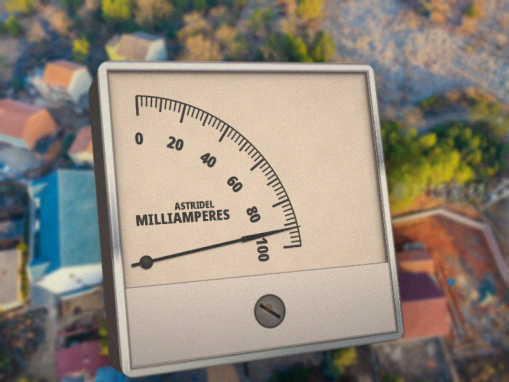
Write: 92 mA
